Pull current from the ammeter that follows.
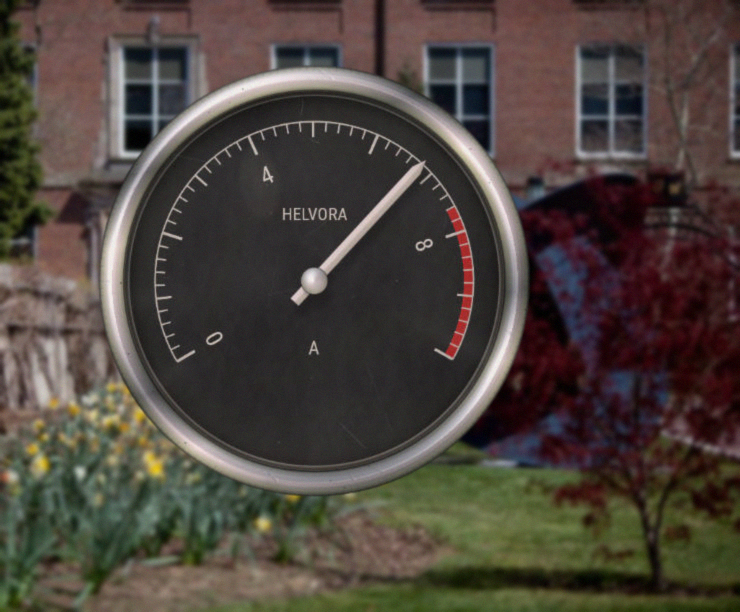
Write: 6.8 A
